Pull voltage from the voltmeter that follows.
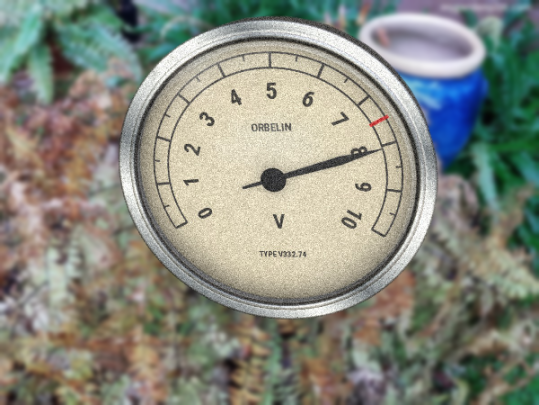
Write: 8 V
